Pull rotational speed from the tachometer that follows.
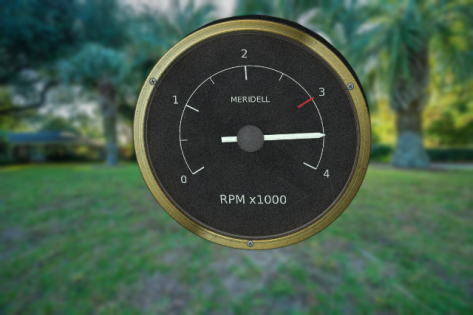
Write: 3500 rpm
